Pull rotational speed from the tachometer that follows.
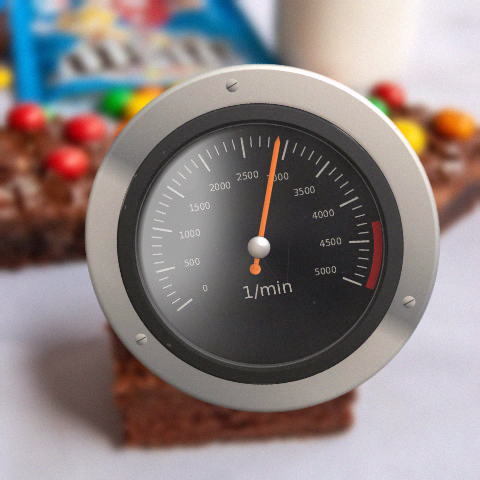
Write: 2900 rpm
